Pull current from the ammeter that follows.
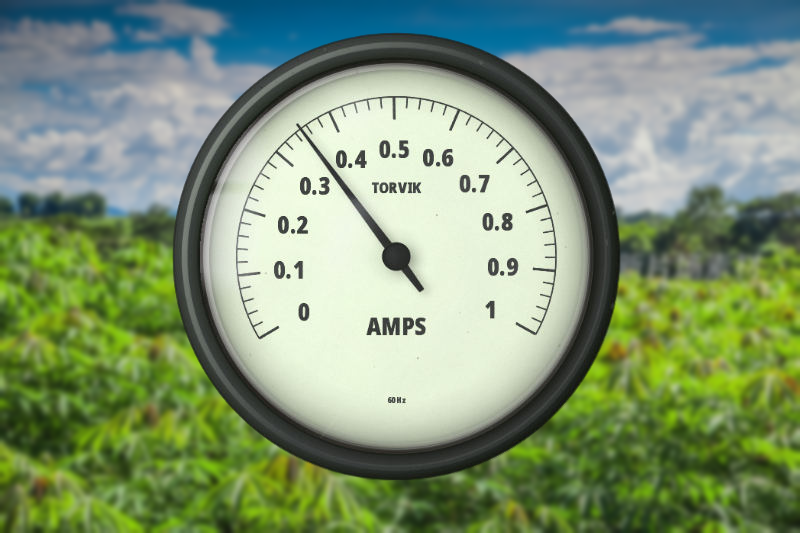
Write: 0.35 A
